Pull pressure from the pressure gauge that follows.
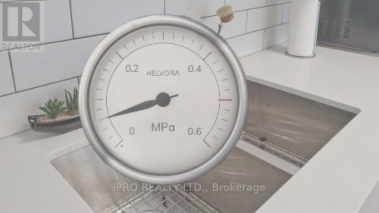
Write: 0.06 MPa
